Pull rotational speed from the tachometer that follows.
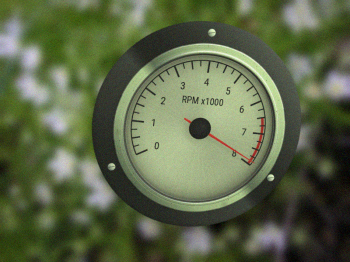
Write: 7875 rpm
